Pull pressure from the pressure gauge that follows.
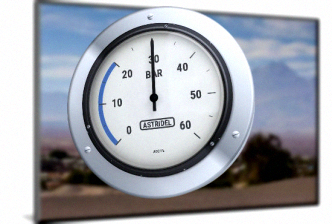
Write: 30 bar
